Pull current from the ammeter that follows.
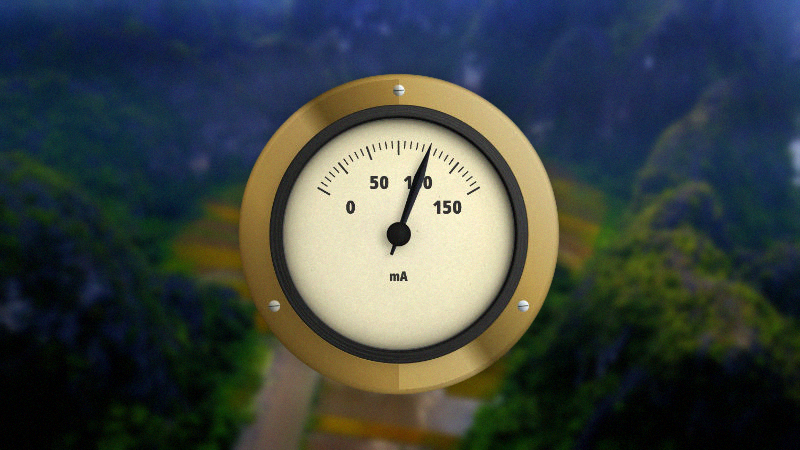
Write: 100 mA
